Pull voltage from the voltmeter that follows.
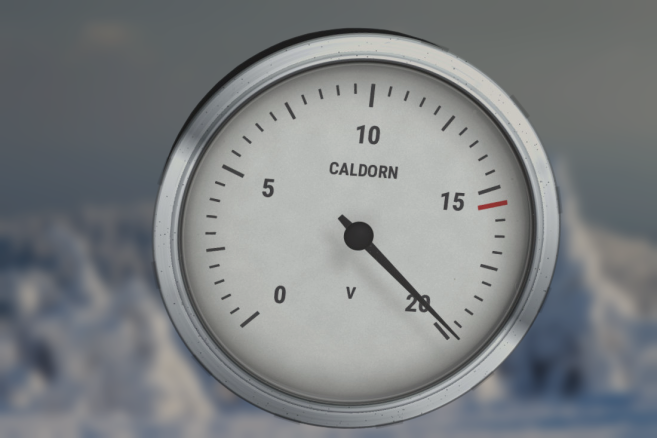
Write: 19.75 V
